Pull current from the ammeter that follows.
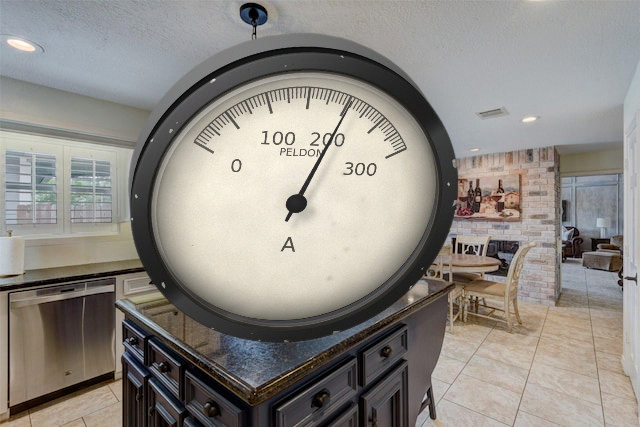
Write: 200 A
